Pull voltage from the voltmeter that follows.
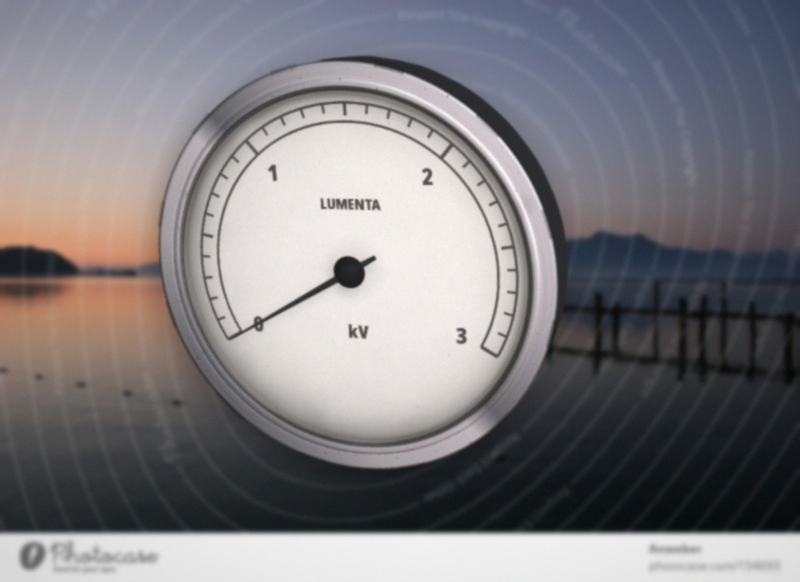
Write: 0 kV
